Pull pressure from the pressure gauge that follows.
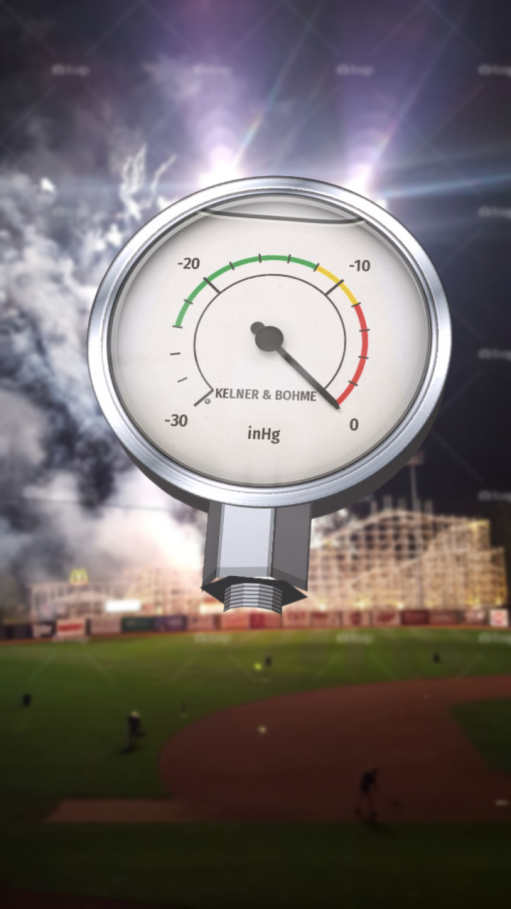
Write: 0 inHg
